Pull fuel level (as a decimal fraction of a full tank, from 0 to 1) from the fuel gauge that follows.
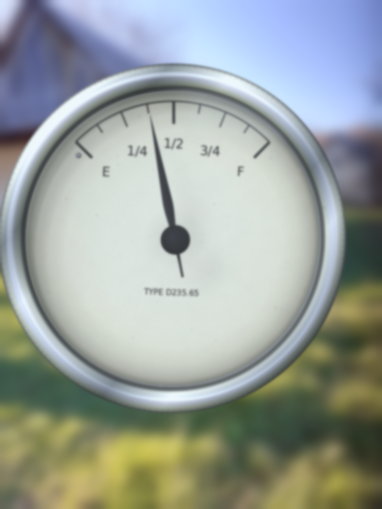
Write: 0.375
